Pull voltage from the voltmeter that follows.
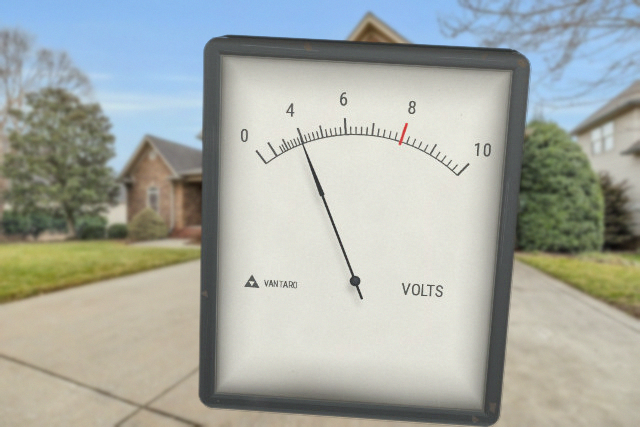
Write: 4 V
